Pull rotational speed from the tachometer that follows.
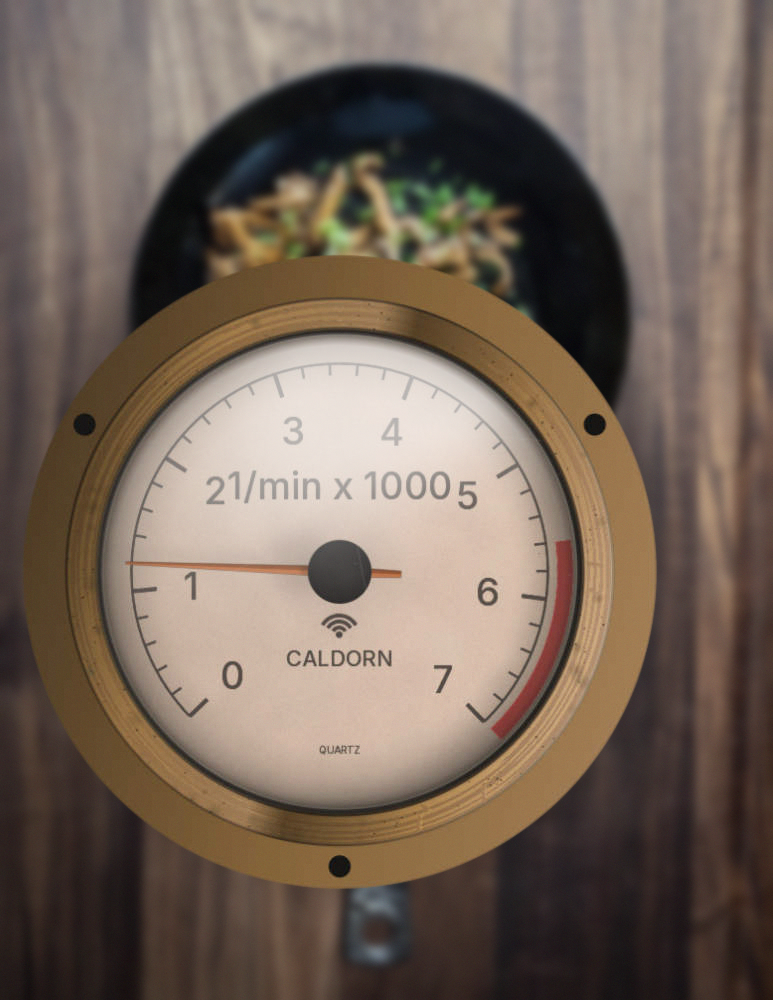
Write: 1200 rpm
